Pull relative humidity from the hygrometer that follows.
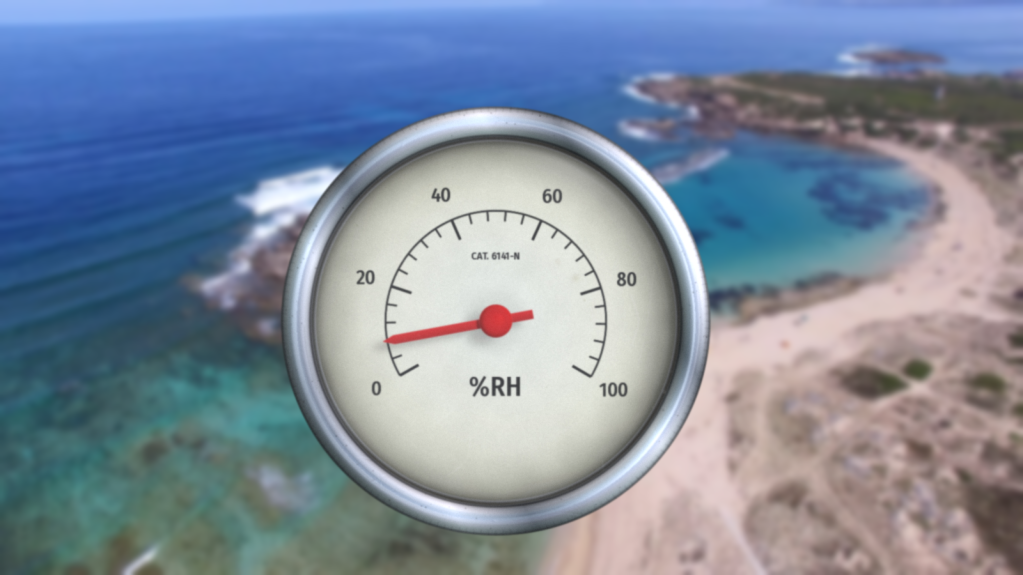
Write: 8 %
